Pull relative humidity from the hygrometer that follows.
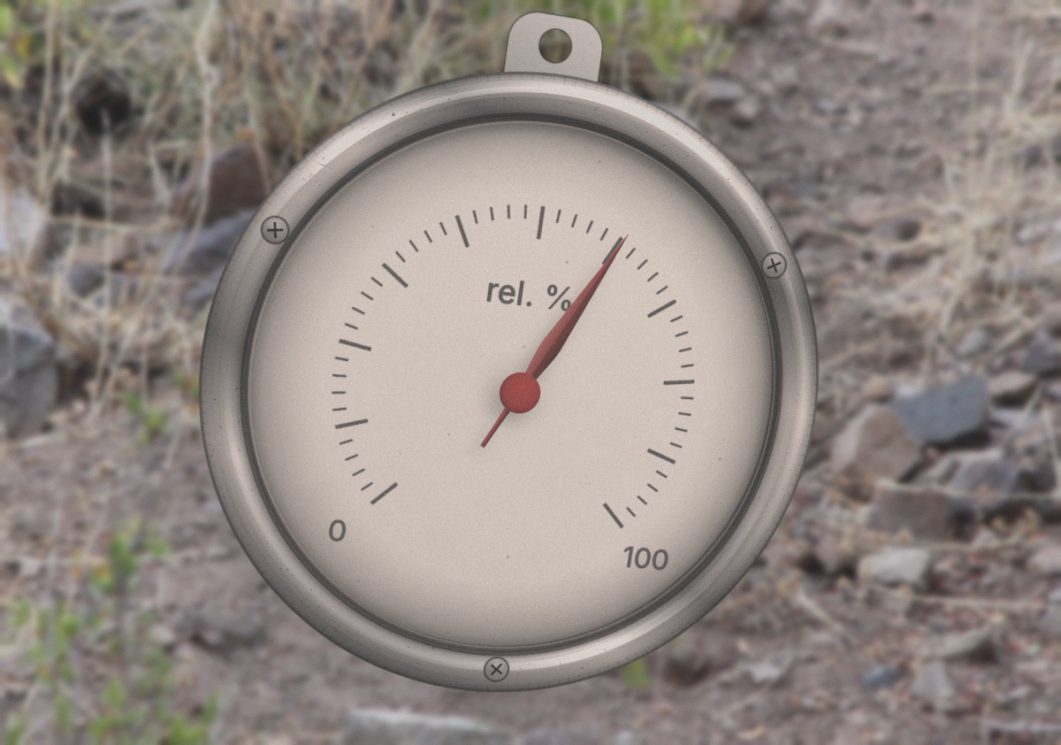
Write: 60 %
